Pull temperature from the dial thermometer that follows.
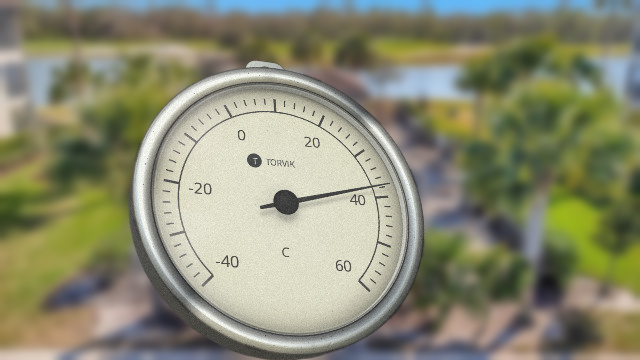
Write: 38 °C
